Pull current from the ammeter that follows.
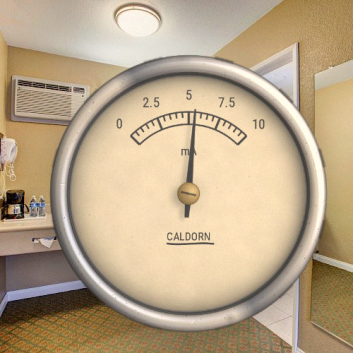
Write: 5.5 mA
